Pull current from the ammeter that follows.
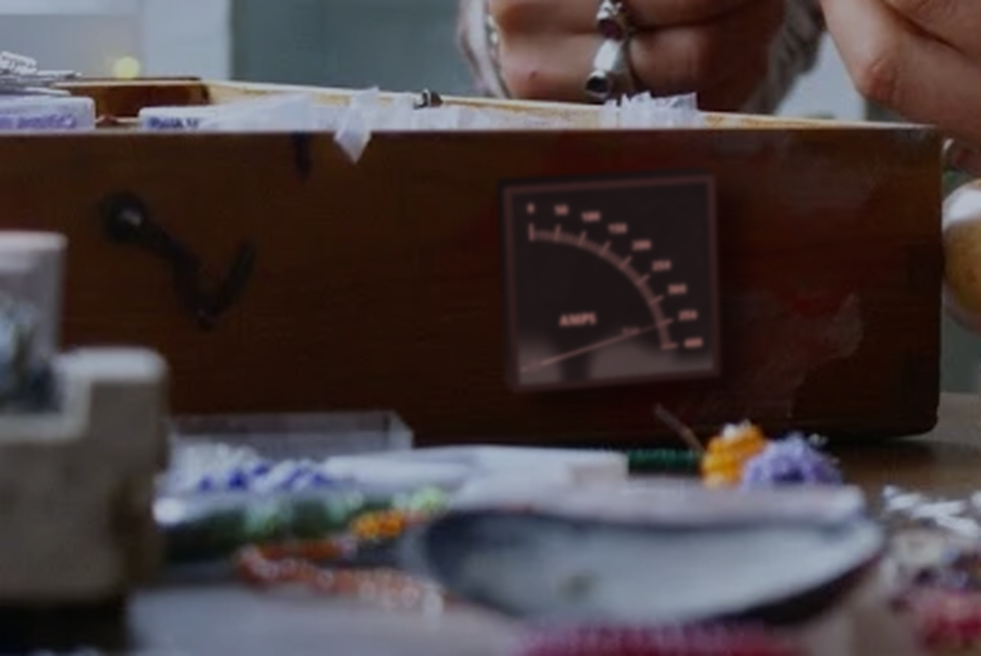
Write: 350 A
